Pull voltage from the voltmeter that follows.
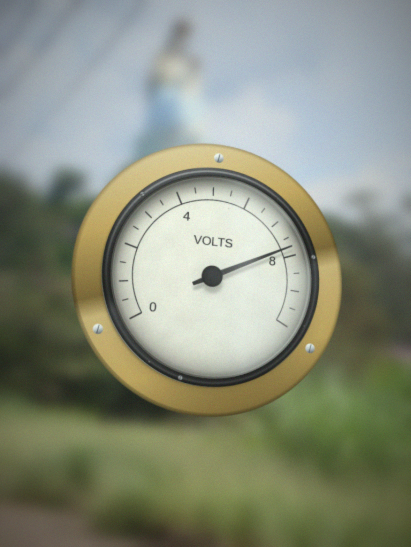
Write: 7.75 V
